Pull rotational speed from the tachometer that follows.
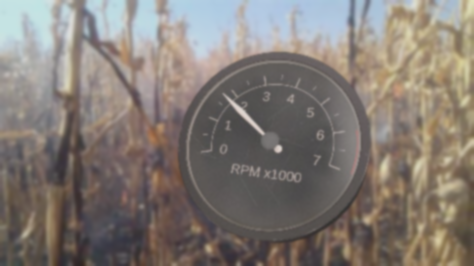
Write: 1750 rpm
